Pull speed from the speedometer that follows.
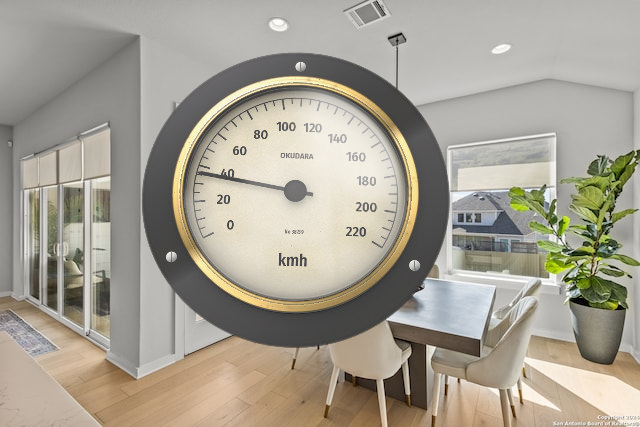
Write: 35 km/h
